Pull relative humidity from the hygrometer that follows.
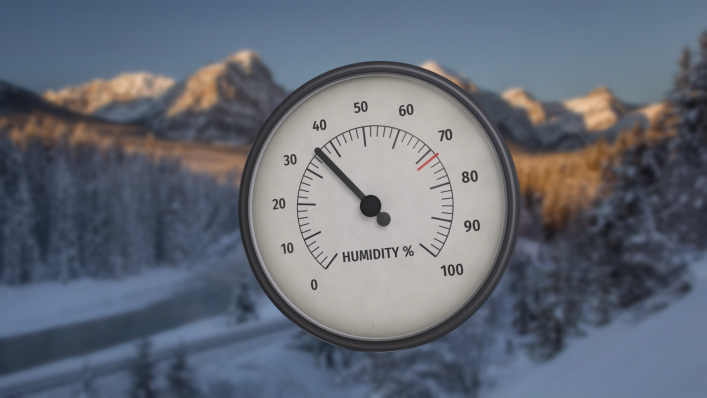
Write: 36 %
